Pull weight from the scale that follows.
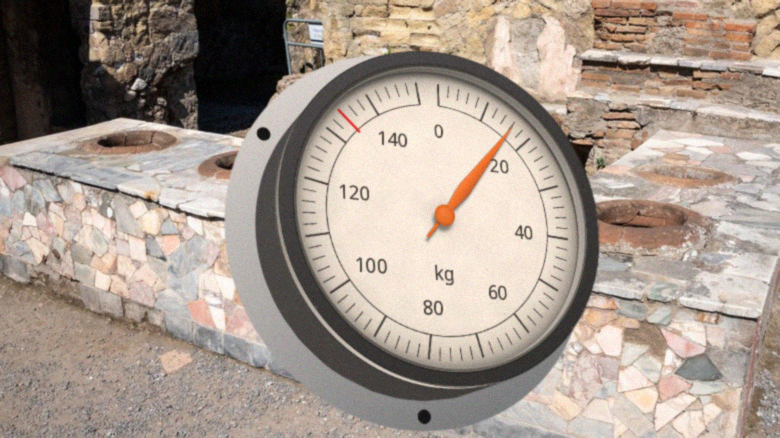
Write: 16 kg
